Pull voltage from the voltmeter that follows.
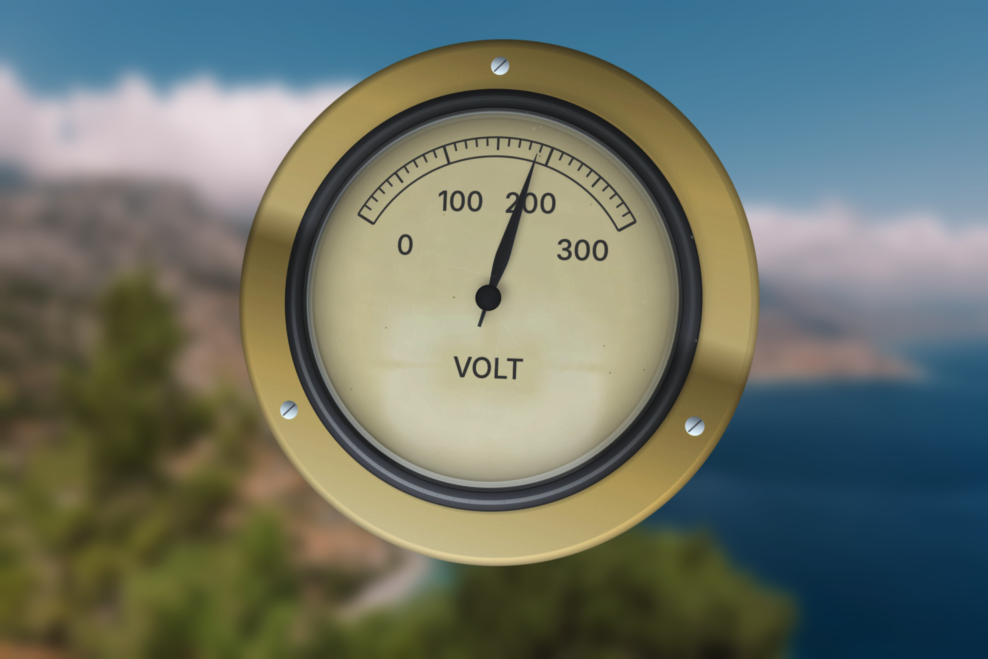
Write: 190 V
